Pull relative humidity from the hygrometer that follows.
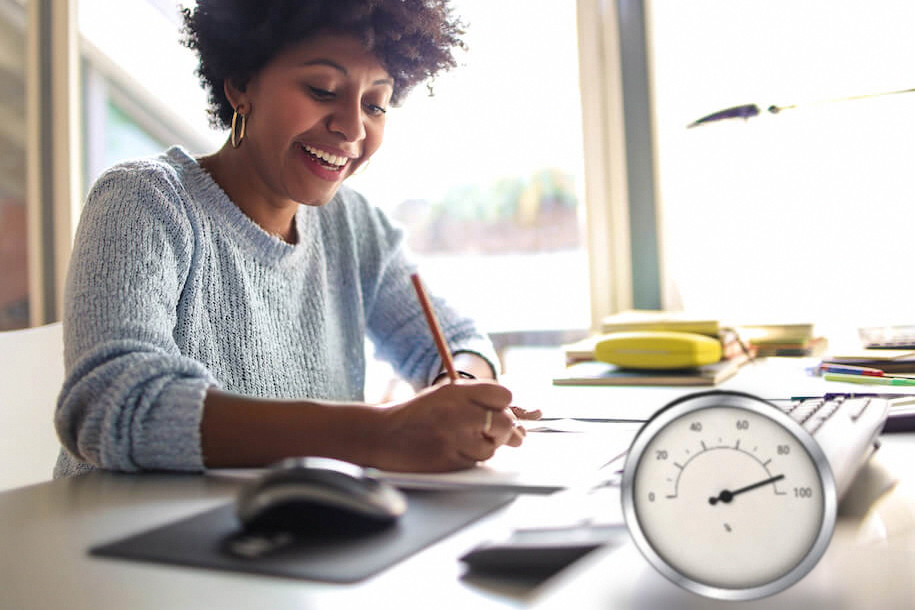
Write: 90 %
